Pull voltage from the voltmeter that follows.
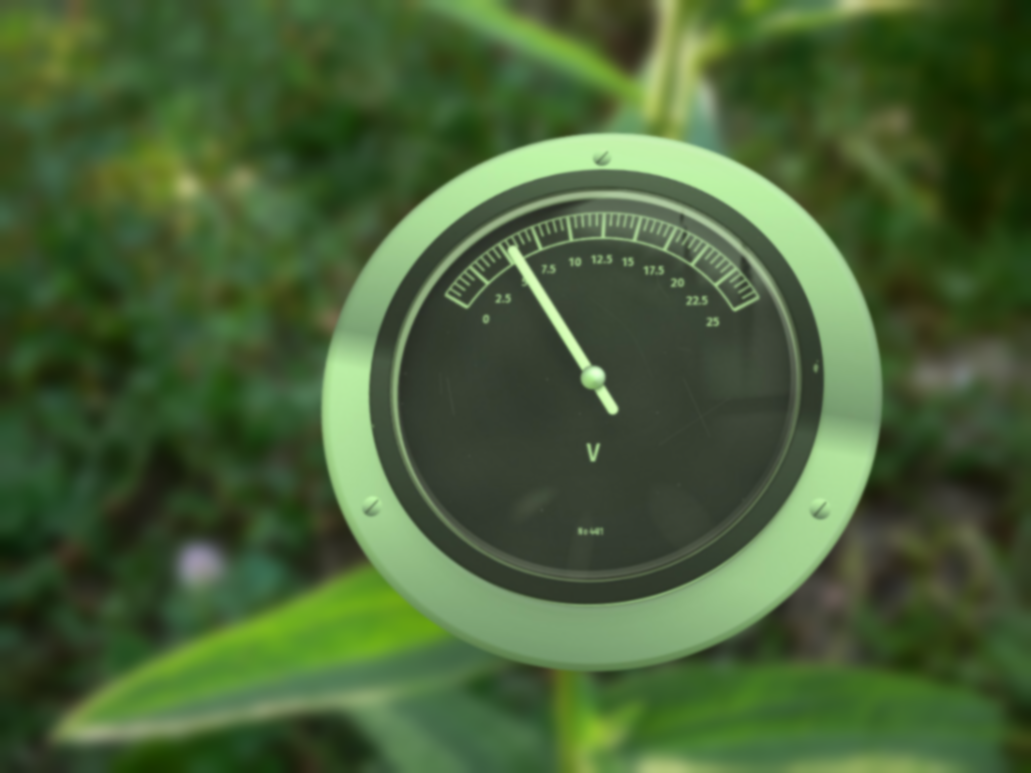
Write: 5.5 V
